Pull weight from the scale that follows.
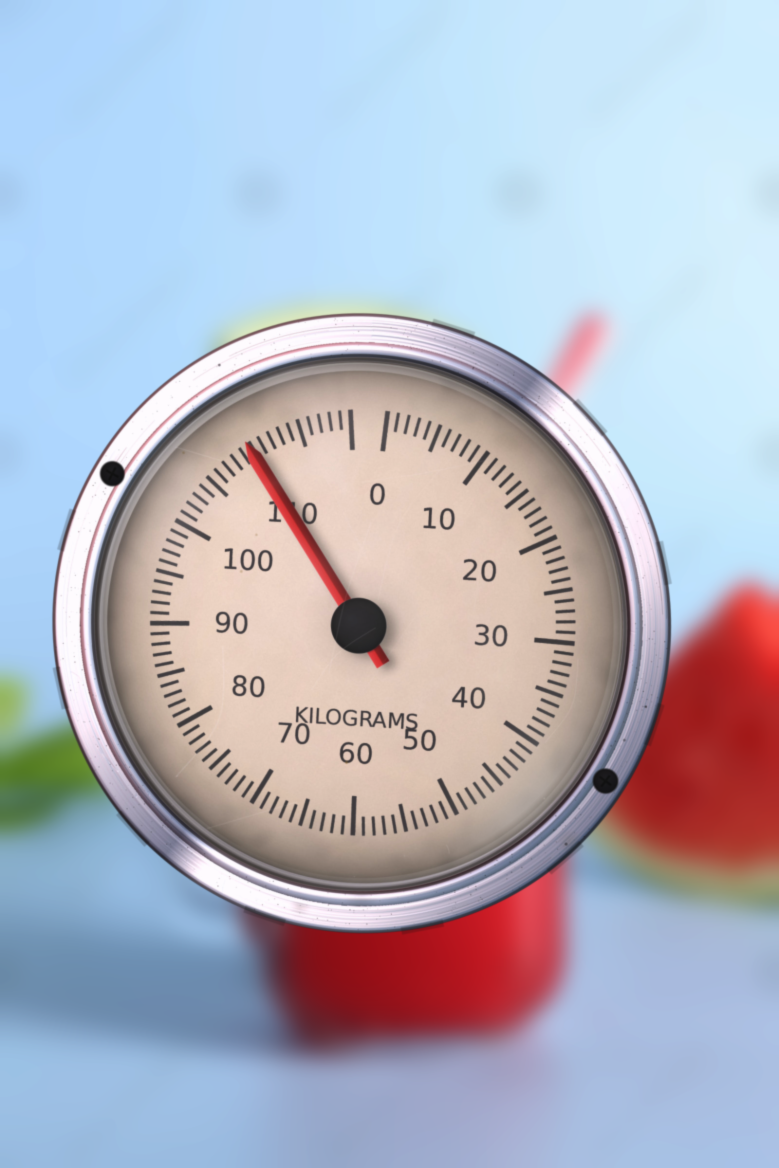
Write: 110 kg
